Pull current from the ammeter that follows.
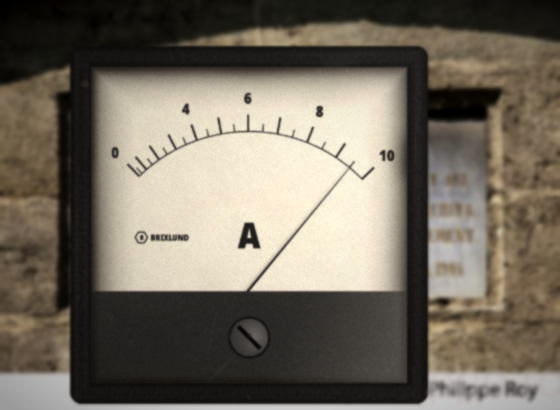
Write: 9.5 A
